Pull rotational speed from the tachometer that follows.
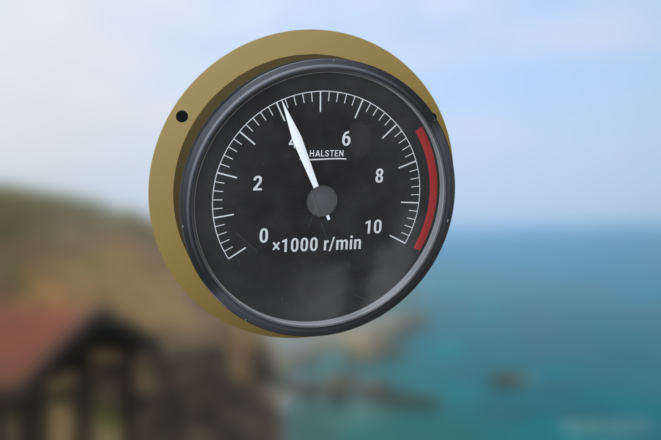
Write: 4100 rpm
